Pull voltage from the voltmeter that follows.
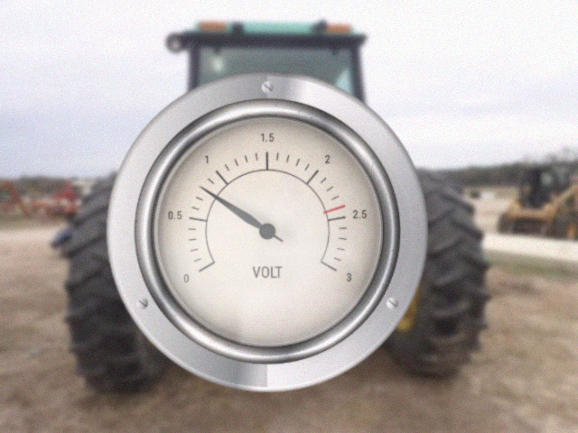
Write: 0.8 V
